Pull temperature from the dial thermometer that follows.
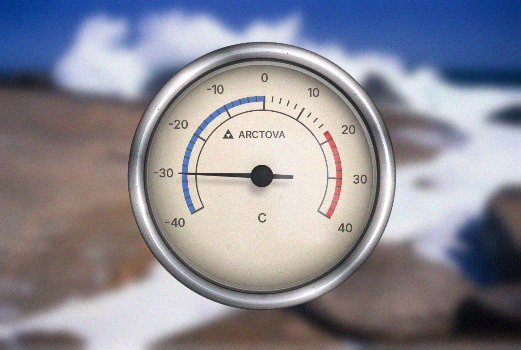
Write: -30 °C
